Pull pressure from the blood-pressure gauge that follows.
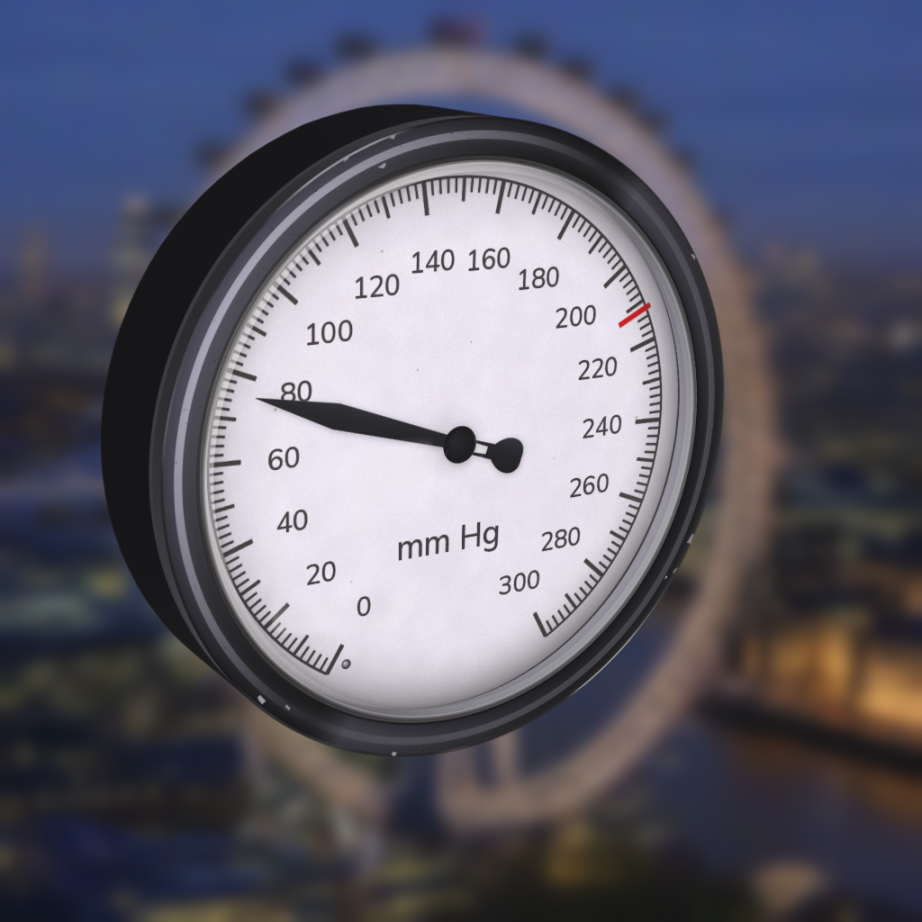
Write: 76 mmHg
